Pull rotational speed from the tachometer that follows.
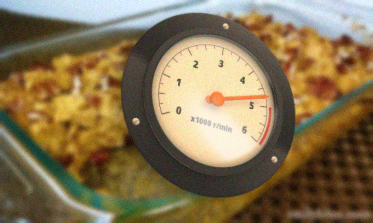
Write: 4750 rpm
